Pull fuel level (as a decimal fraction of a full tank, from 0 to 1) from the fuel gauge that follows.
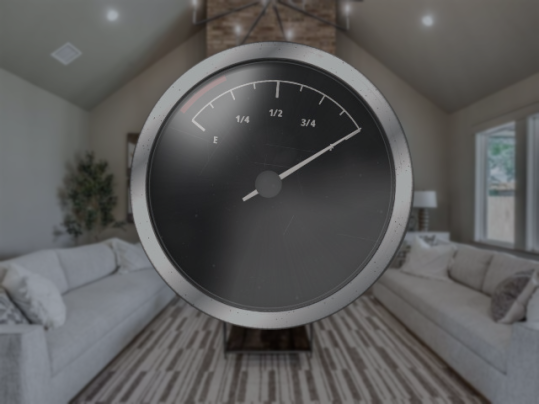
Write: 1
